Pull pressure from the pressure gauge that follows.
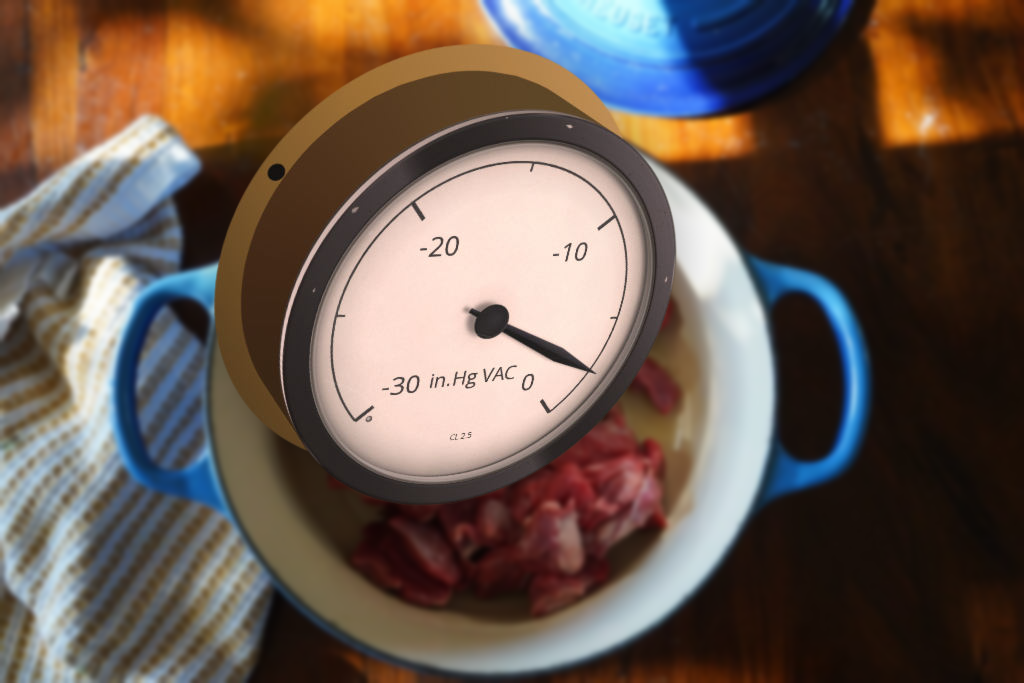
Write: -2.5 inHg
